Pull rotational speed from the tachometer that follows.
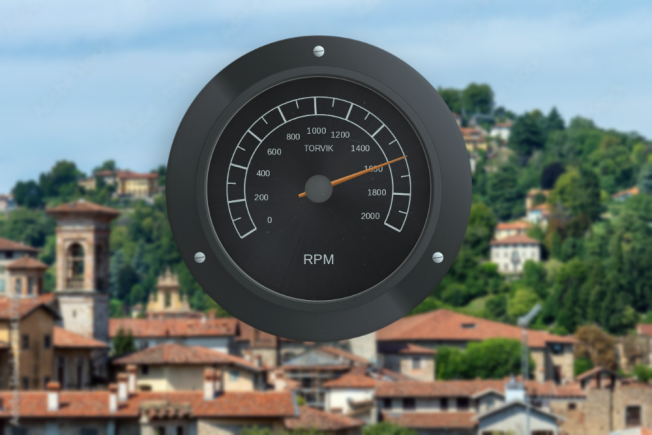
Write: 1600 rpm
